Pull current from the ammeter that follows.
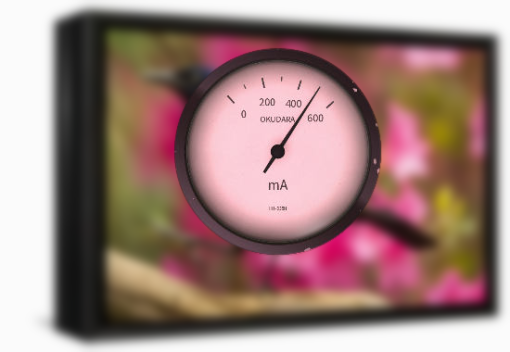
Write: 500 mA
